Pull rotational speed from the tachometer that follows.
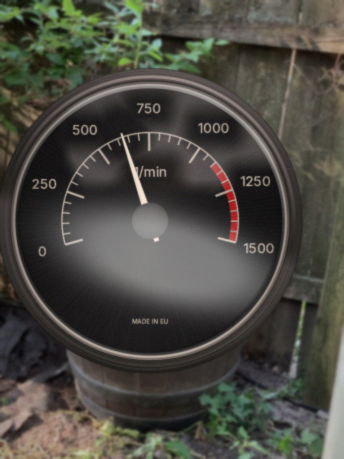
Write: 625 rpm
